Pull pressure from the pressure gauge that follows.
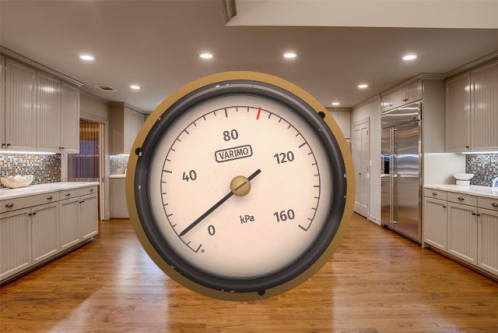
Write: 10 kPa
